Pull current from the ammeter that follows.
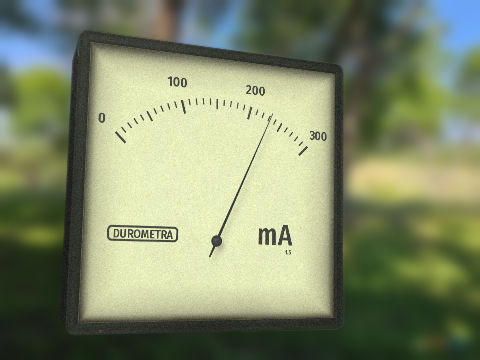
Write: 230 mA
